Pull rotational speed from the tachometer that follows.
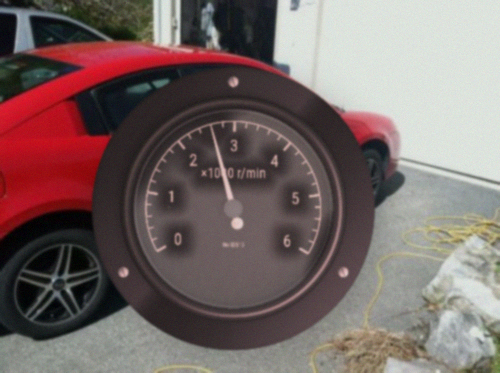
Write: 2600 rpm
